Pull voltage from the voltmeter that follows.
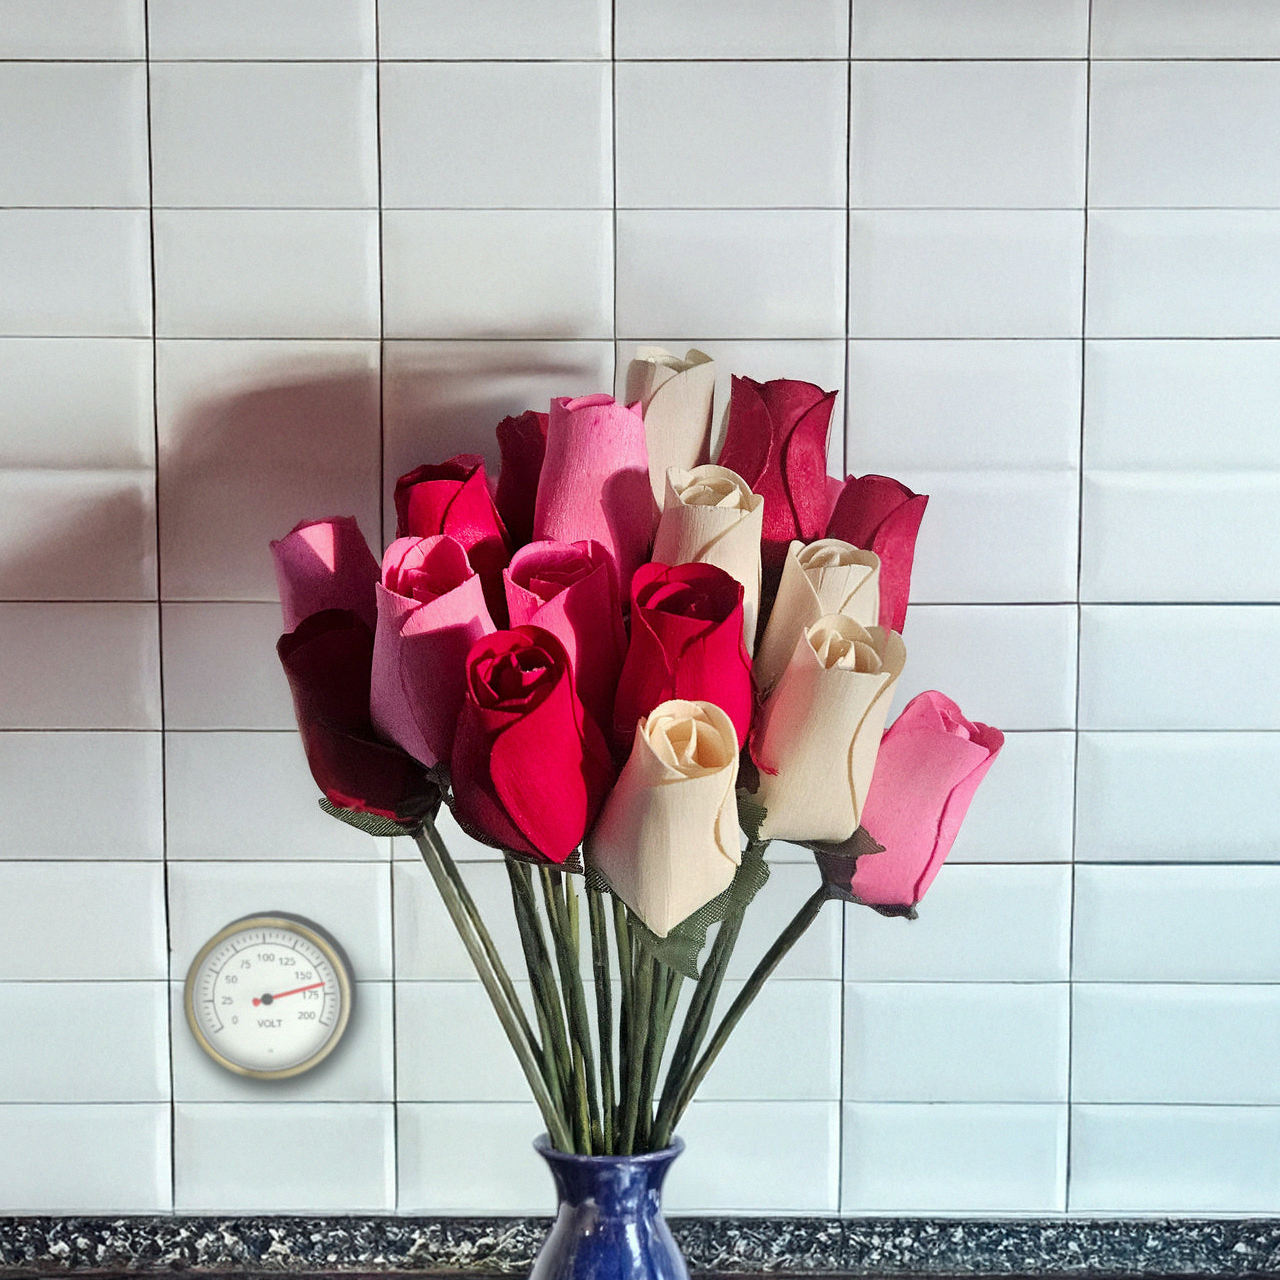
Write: 165 V
